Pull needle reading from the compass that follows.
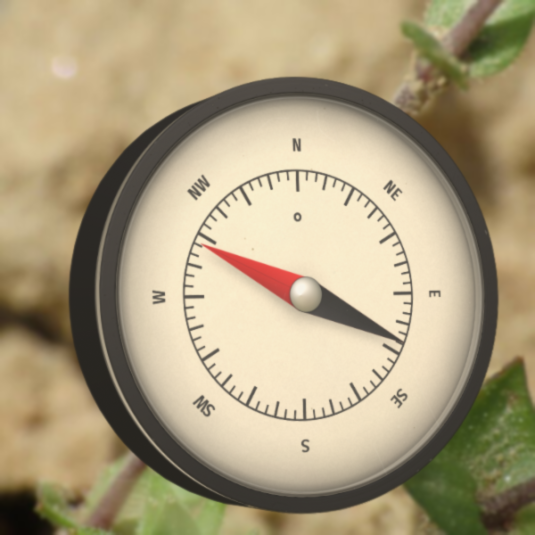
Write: 295 °
